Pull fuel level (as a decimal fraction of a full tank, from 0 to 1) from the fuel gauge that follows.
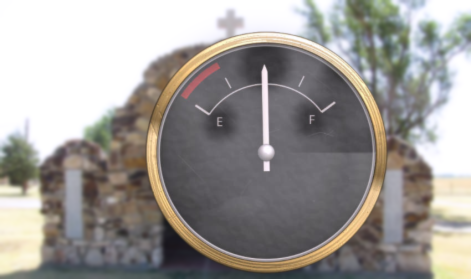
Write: 0.5
